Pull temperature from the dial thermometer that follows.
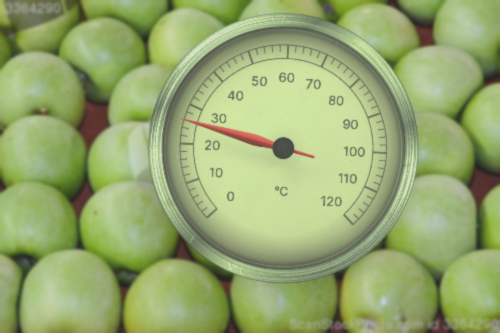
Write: 26 °C
